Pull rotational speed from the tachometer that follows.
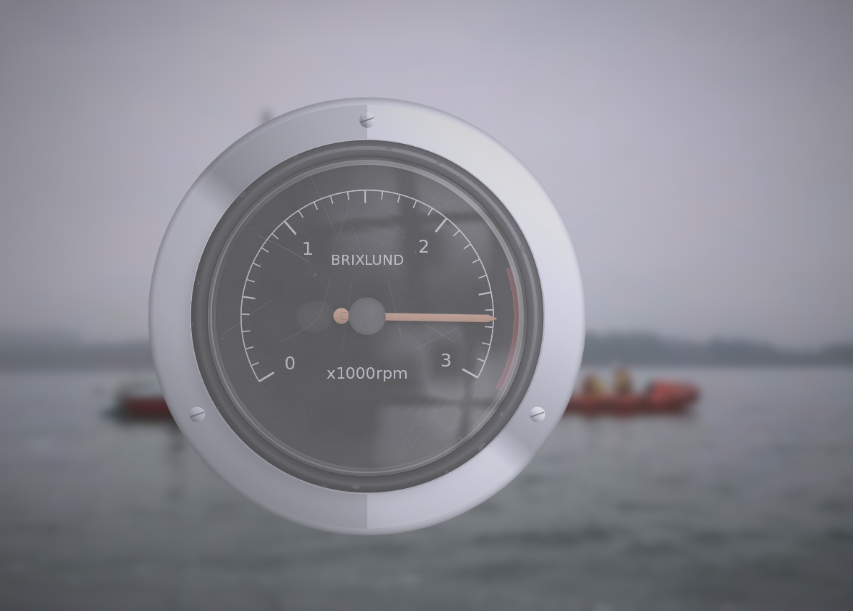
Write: 2650 rpm
